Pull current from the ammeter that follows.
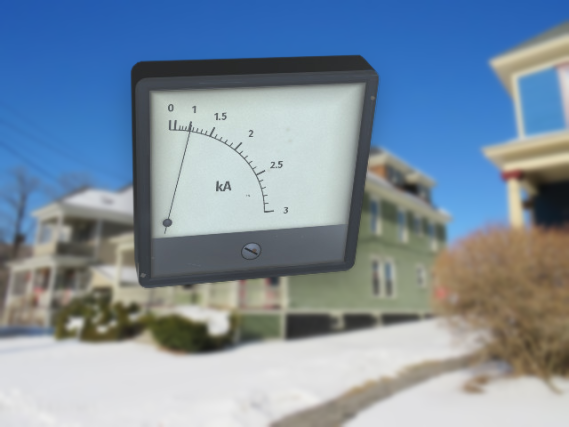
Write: 1 kA
